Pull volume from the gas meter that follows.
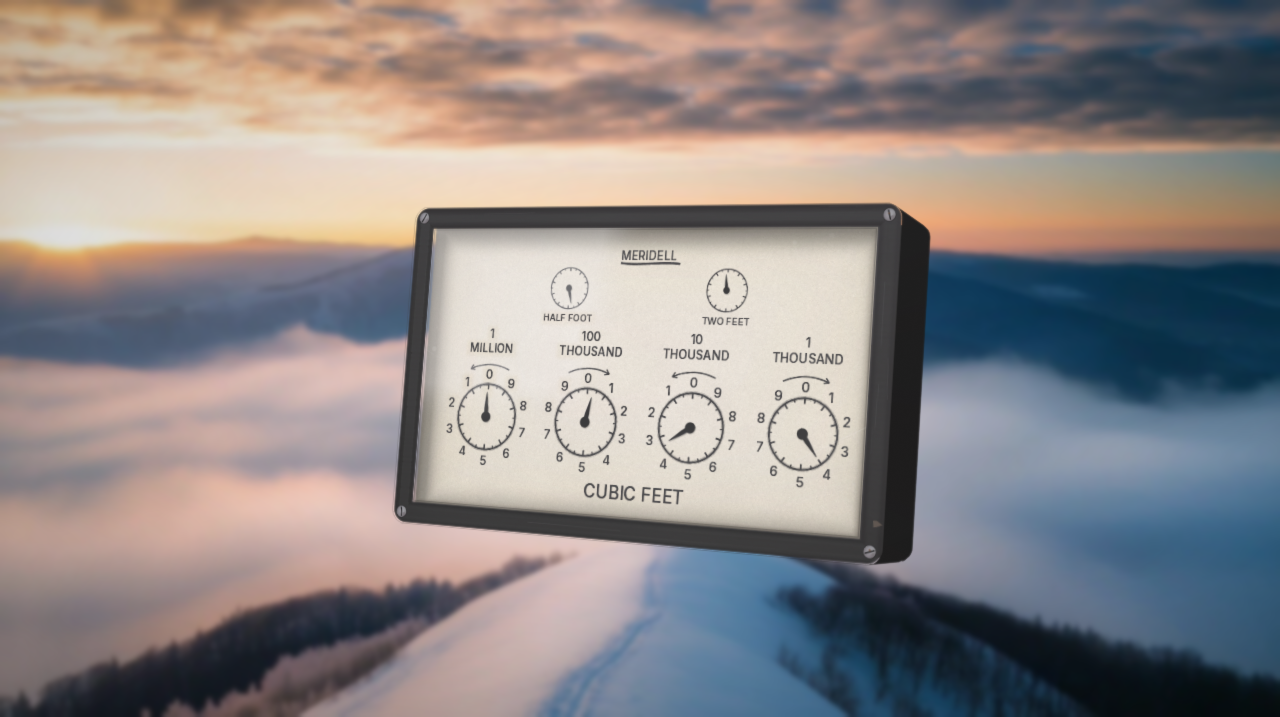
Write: 3400 ft³
